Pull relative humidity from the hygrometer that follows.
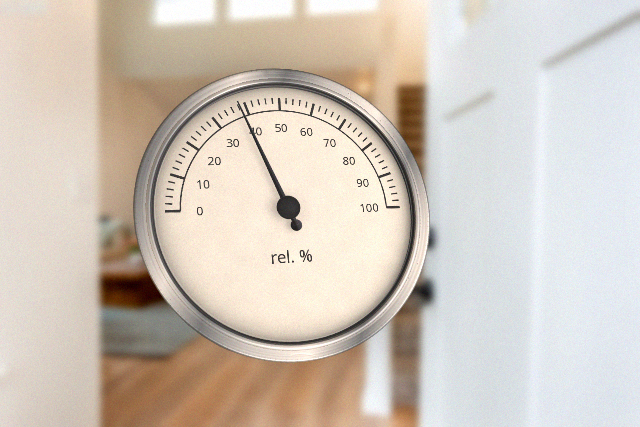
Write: 38 %
